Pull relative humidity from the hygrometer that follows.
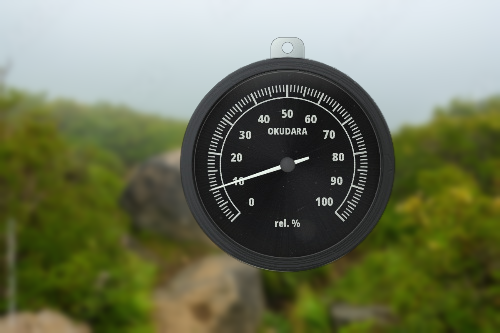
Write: 10 %
